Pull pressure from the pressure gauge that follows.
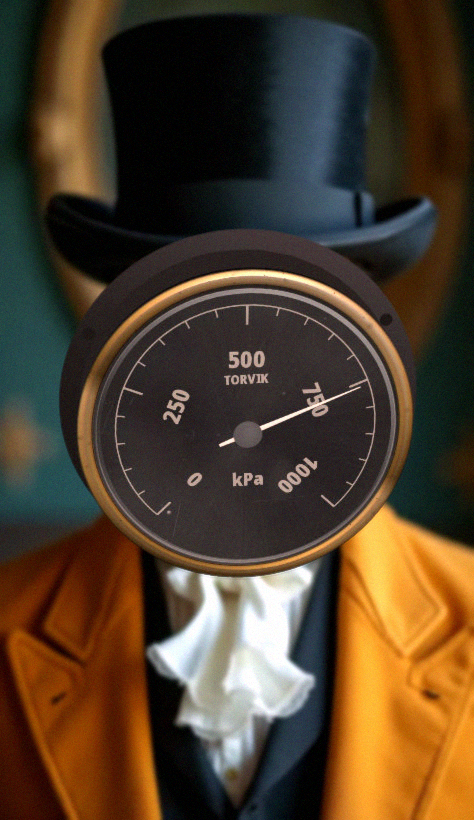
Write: 750 kPa
